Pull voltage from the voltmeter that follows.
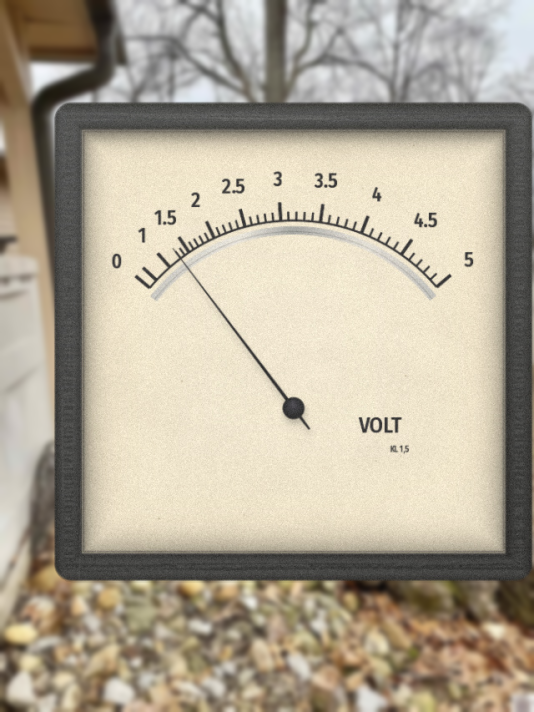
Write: 1.3 V
